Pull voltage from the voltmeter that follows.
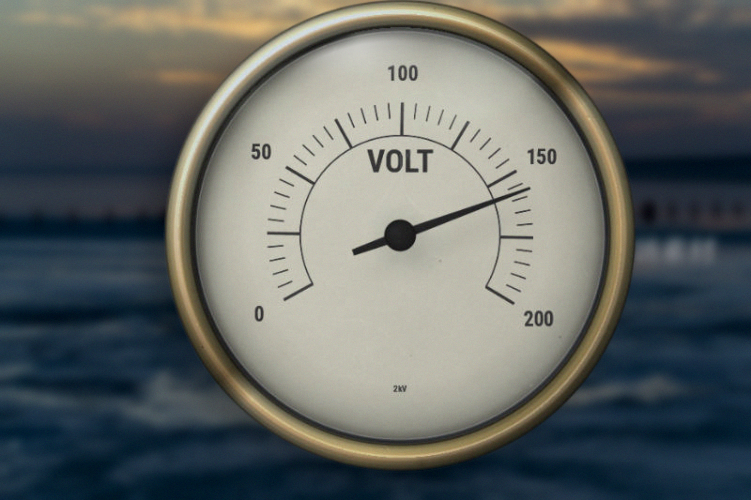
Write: 157.5 V
